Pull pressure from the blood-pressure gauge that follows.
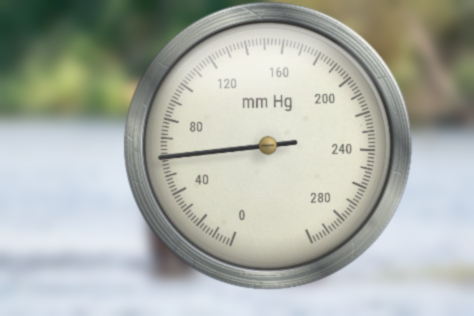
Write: 60 mmHg
